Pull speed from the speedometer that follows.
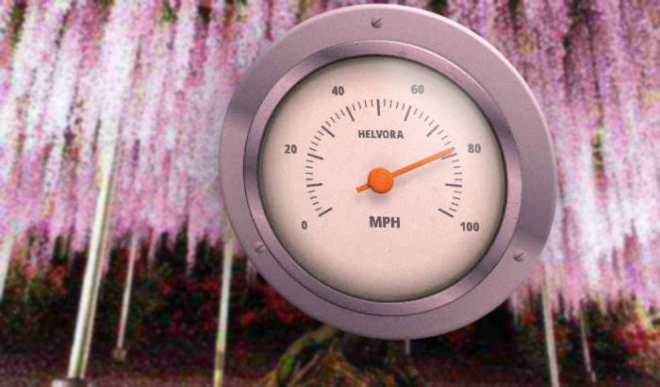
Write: 78 mph
